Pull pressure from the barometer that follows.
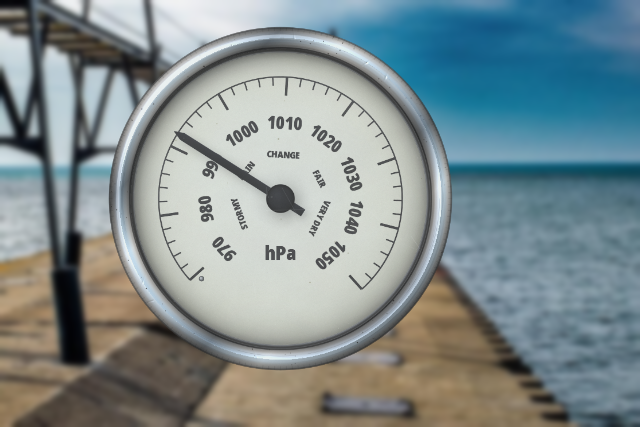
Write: 992 hPa
